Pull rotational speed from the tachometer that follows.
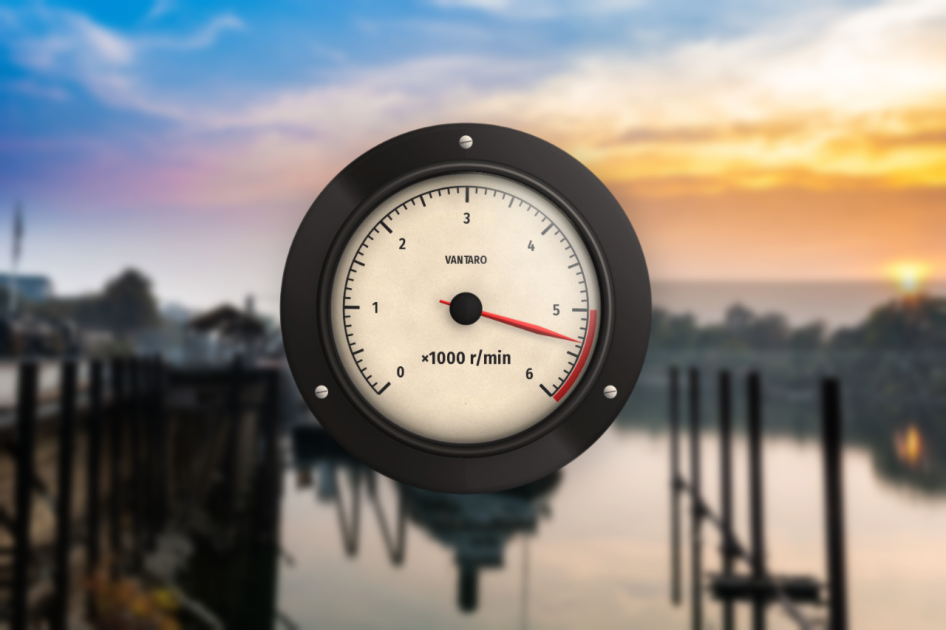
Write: 5350 rpm
